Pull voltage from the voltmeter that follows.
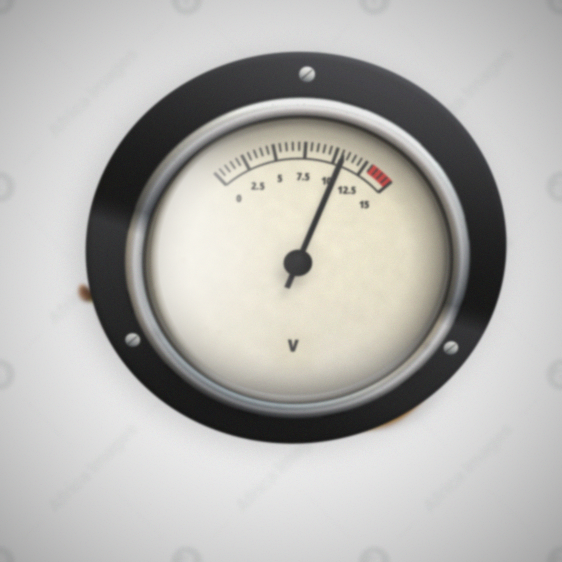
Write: 10.5 V
